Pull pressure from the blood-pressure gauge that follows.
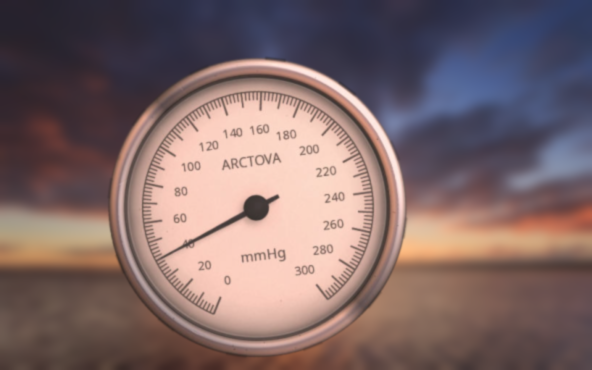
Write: 40 mmHg
